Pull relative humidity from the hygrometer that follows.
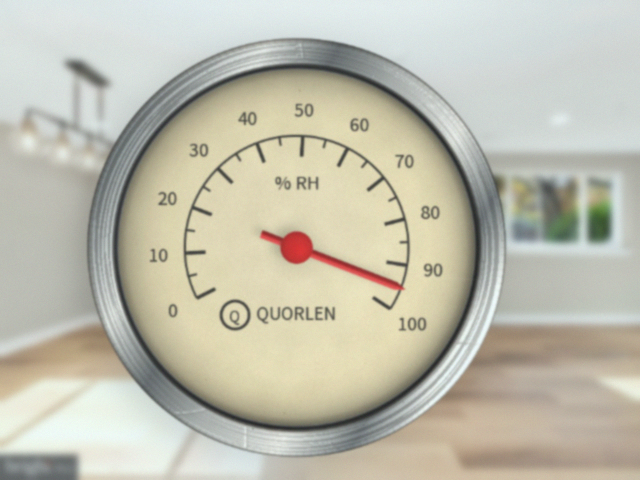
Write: 95 %
